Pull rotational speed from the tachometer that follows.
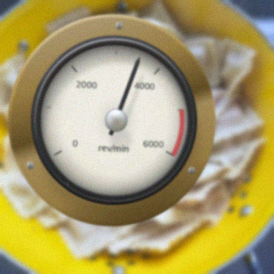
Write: 3500 rpm
